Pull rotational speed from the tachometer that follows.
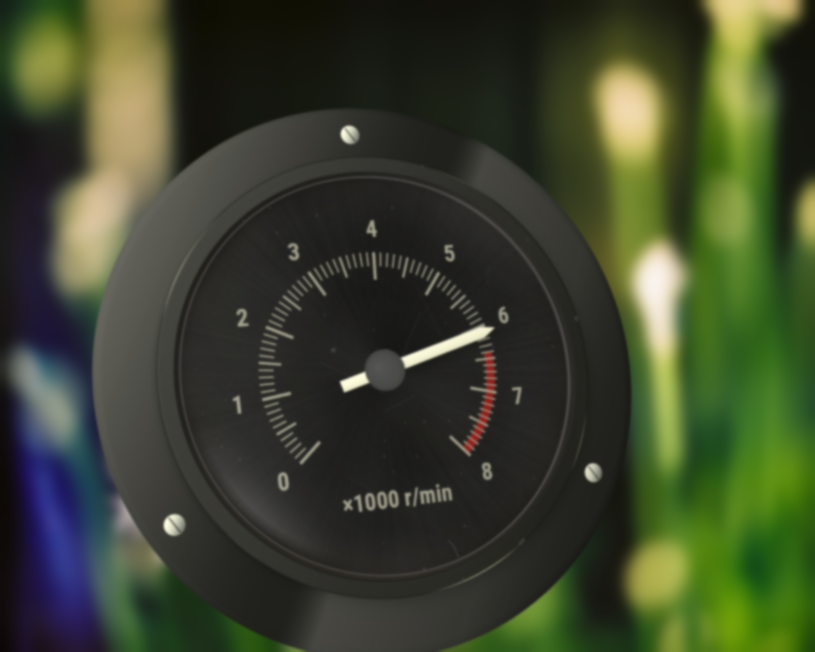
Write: 6100 rpm
